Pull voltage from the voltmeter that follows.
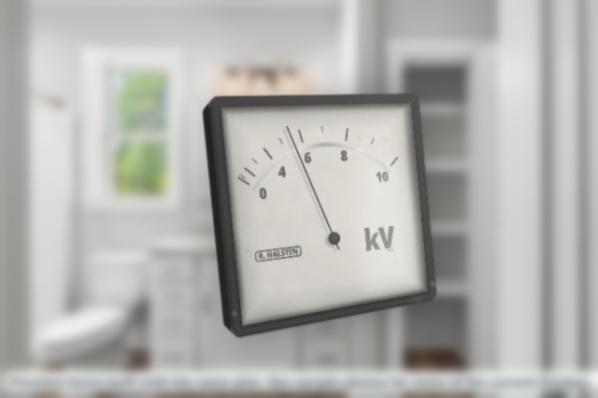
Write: 5.5 kV
